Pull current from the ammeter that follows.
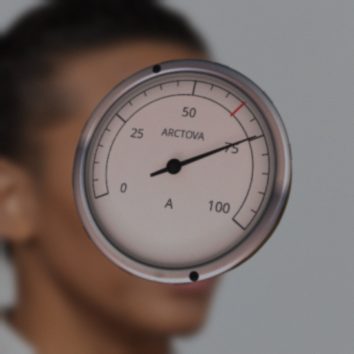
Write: 75 A
